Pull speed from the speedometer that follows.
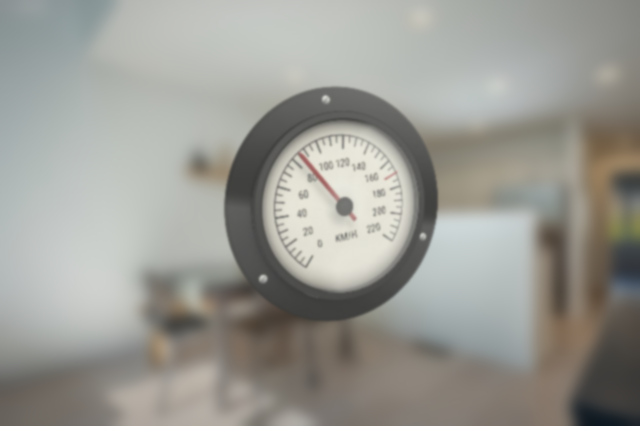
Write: 85 km/h
